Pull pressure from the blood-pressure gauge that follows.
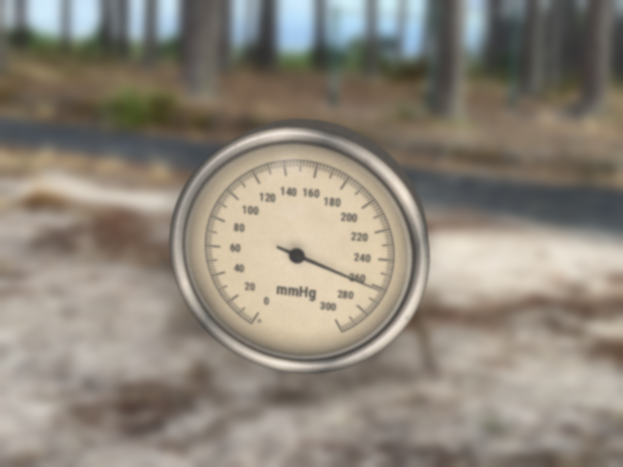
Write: 260 mmHg
